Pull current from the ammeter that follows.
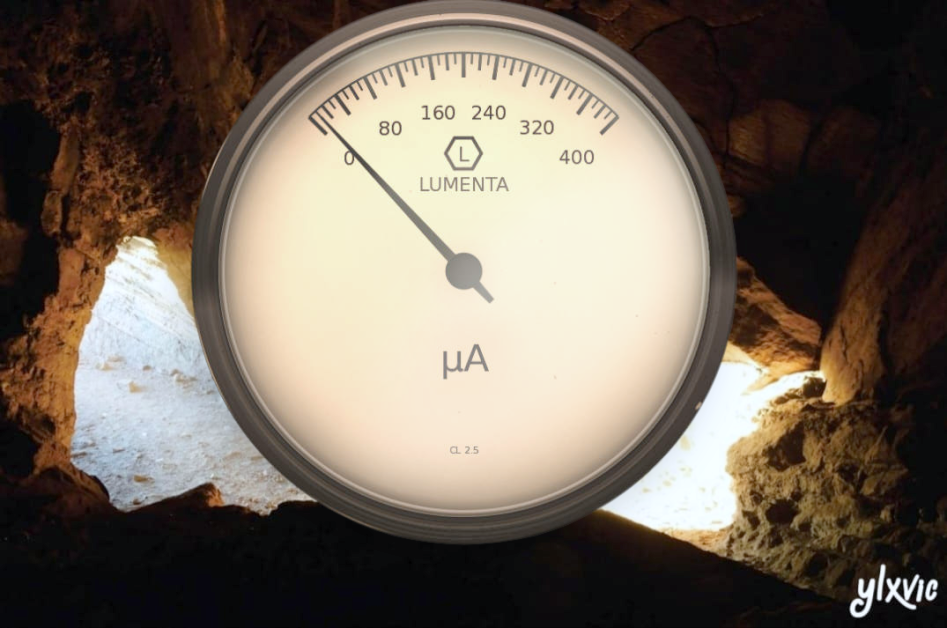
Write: 10 µA
